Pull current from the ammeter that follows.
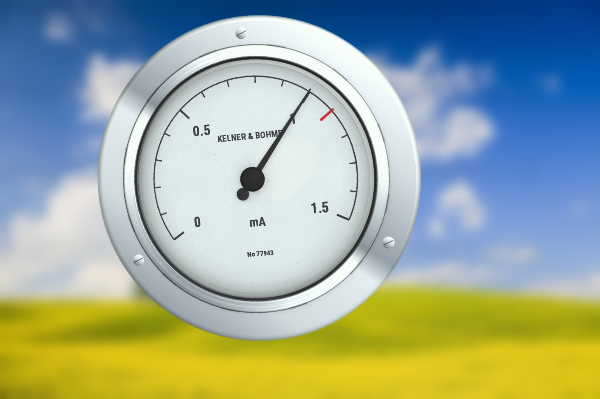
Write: 1 mA
